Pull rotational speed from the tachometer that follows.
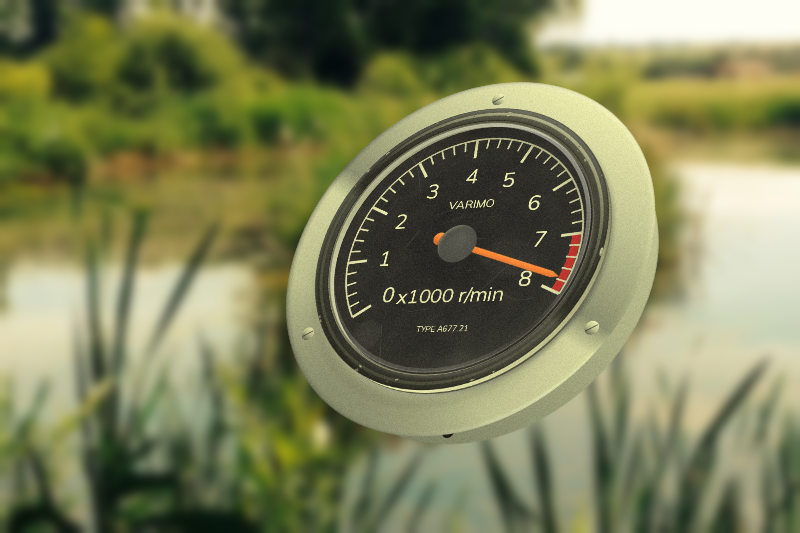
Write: 7800 rpm
